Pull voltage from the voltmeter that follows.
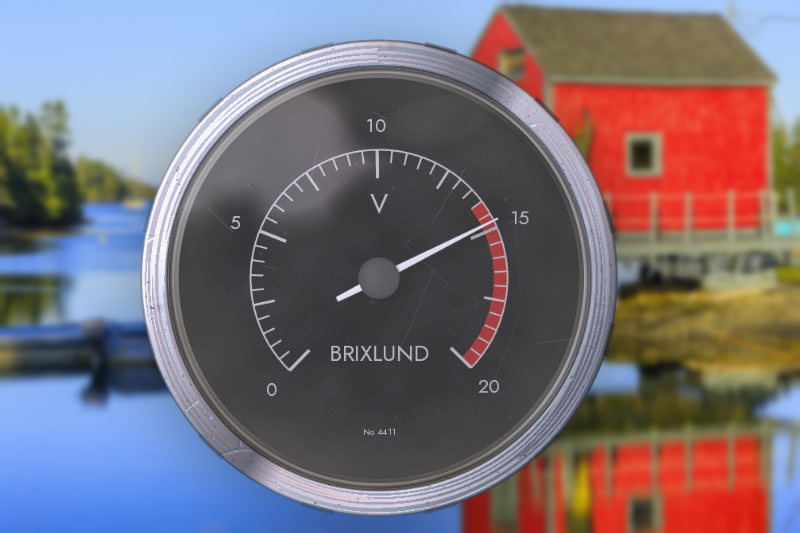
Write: 14.75 V
